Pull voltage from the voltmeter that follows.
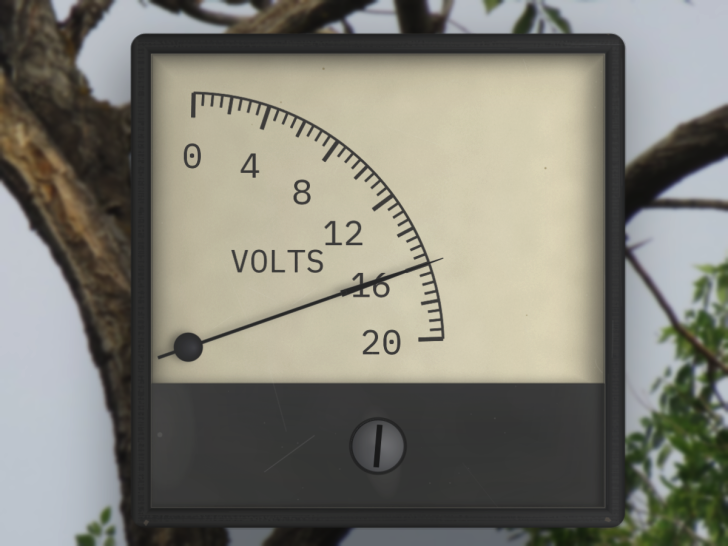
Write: 16 V
